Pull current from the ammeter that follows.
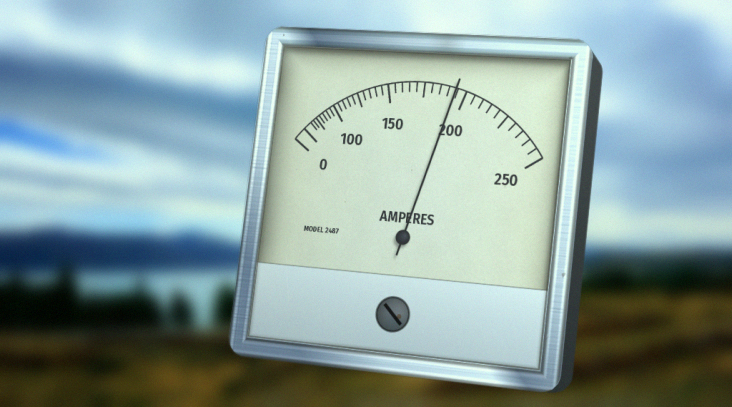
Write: 195 A
